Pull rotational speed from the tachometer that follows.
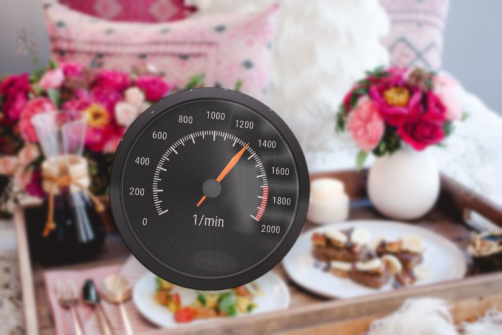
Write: 1300 rpm
